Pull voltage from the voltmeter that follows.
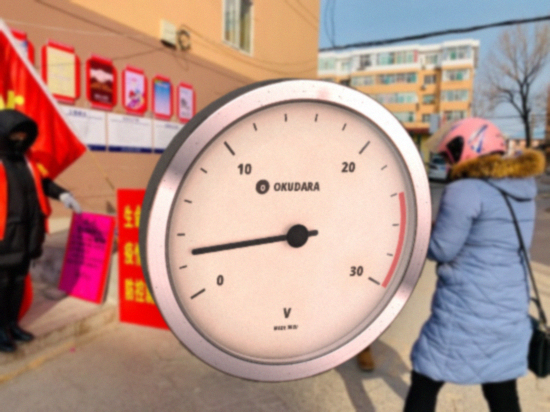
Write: 3 V
